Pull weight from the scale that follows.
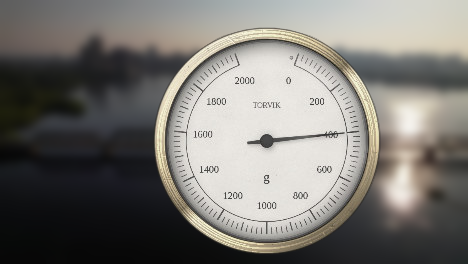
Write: 400 g
